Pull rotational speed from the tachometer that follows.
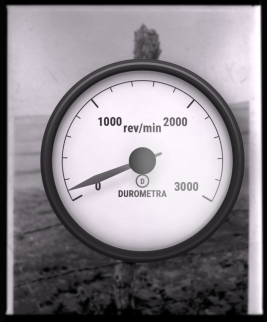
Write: 100 rpm
